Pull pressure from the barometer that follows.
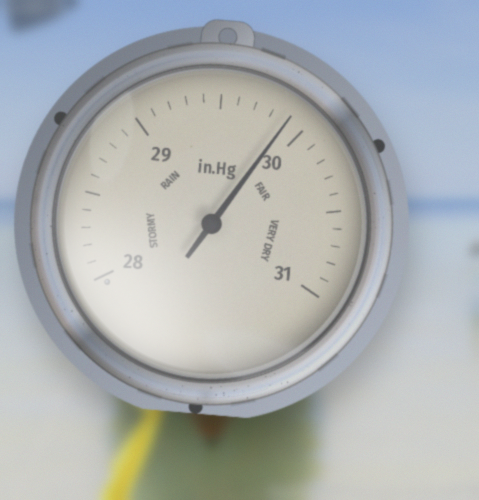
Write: 29.9 inHg
